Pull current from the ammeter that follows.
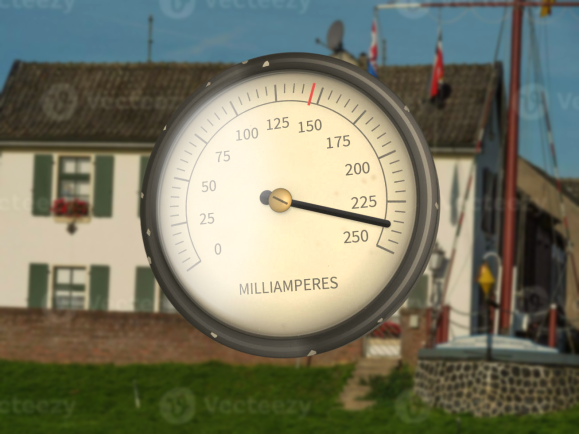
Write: 237.5 mA
